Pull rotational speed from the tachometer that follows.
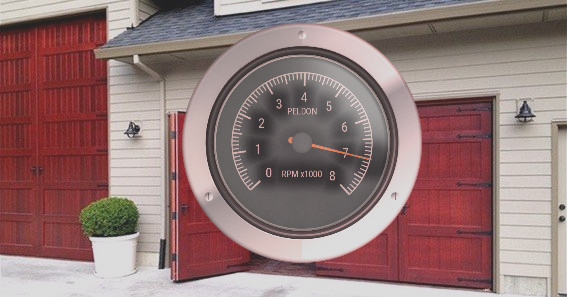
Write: 7000 rpm
